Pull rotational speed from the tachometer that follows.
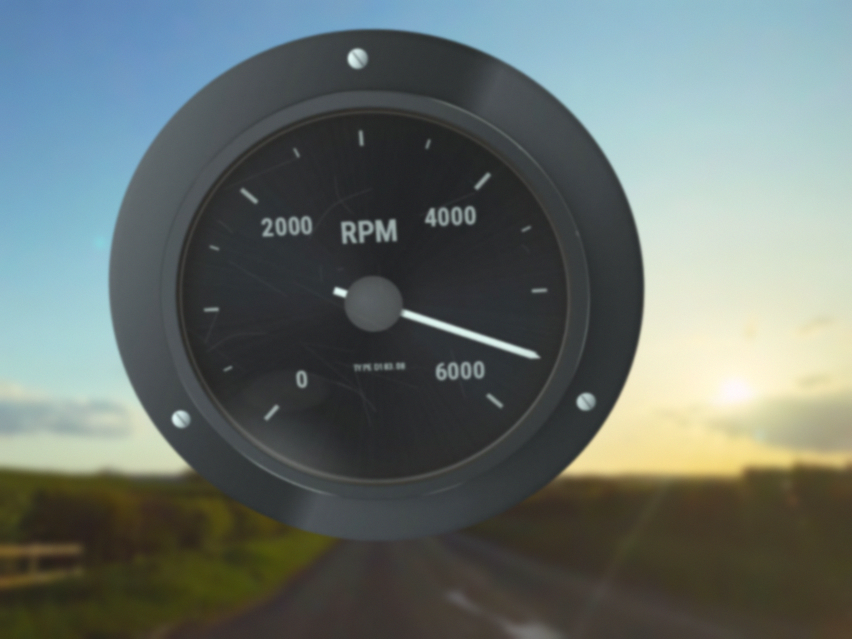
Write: 5500 rpm
